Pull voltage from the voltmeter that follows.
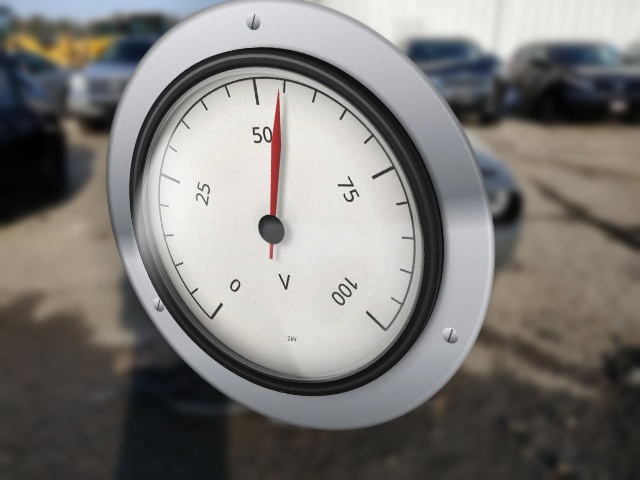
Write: 55 V
